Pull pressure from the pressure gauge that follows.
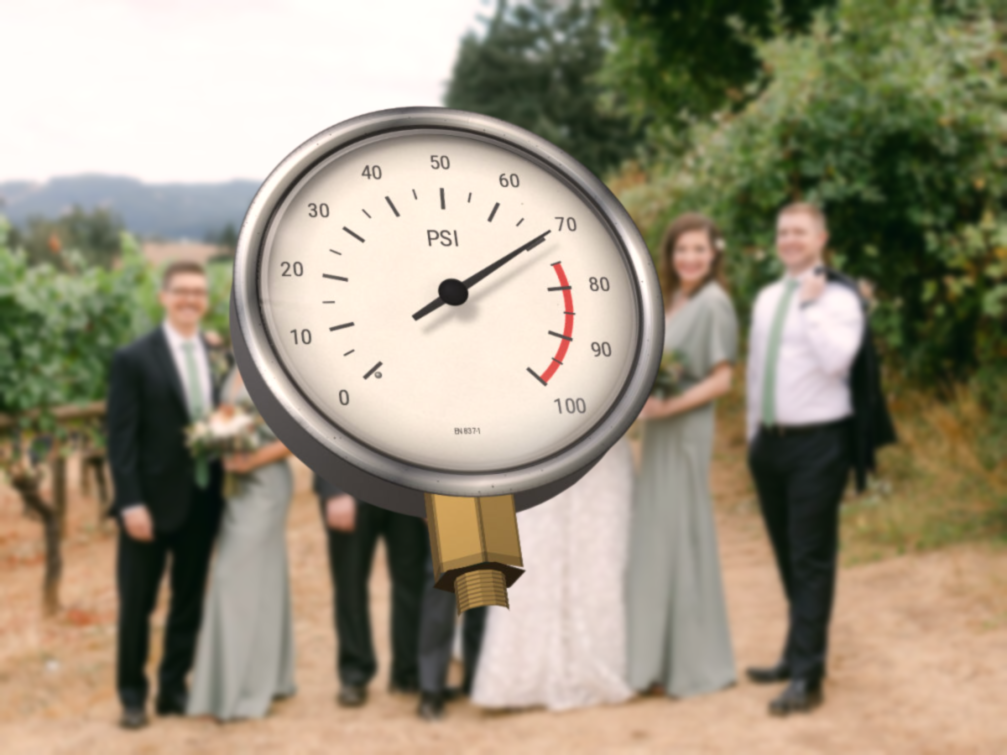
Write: 70 psi
